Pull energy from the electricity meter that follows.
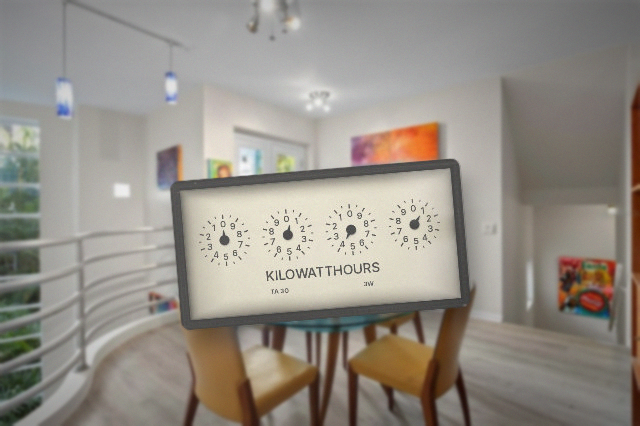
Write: 41 kWh
